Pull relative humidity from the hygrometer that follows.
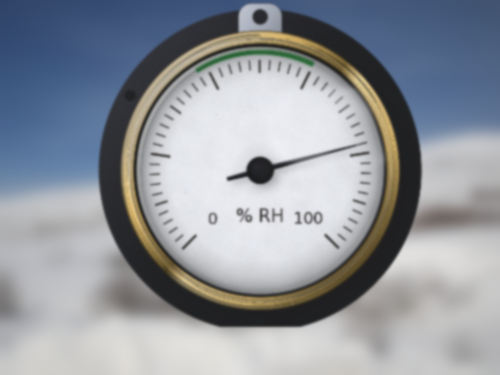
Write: 78 %
